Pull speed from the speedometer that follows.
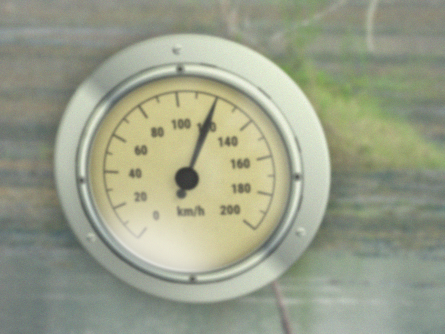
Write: 120 km/h
